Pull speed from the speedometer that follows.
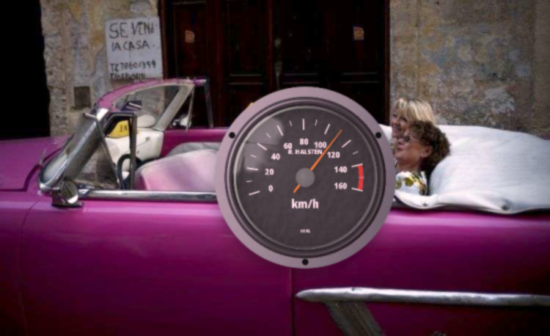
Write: 110 km/h
